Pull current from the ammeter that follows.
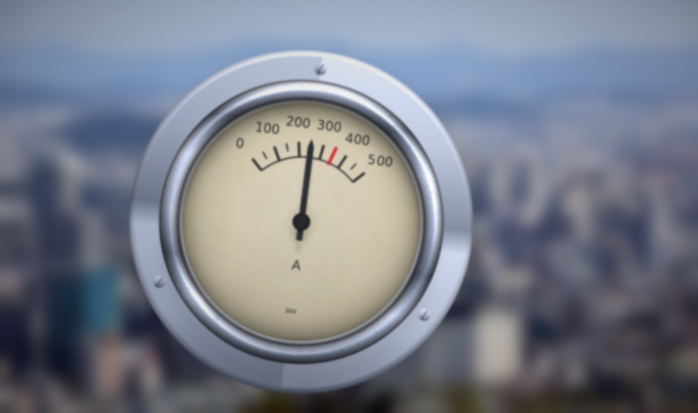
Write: 250 A
